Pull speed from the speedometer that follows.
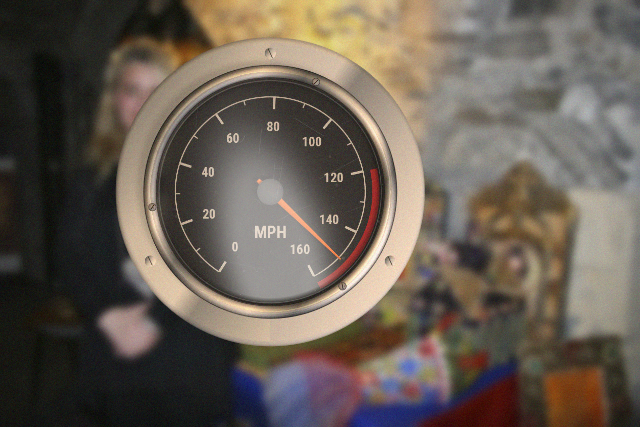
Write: 150 mph
